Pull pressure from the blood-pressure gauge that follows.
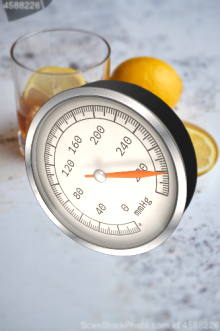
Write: 280 mmHg
